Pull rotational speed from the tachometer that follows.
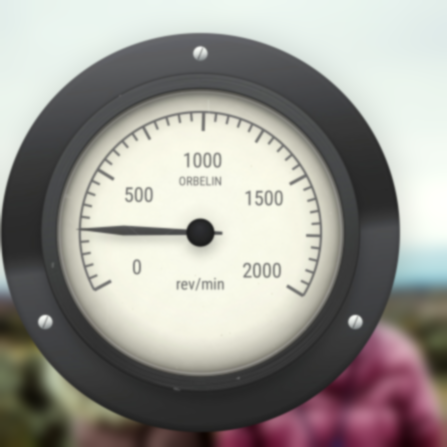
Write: 250 rpm
